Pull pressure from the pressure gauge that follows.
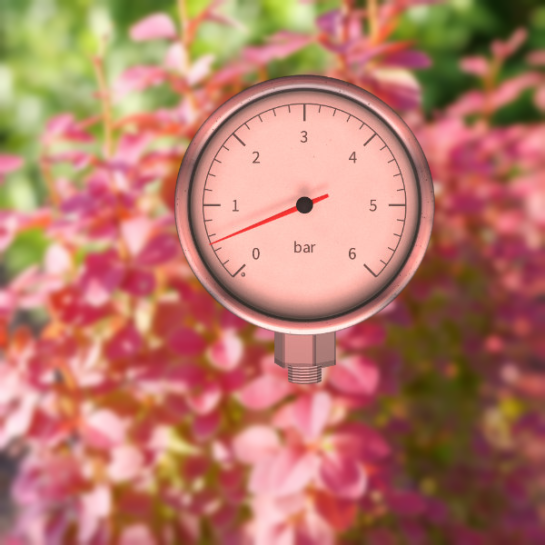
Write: 0.5 bar
